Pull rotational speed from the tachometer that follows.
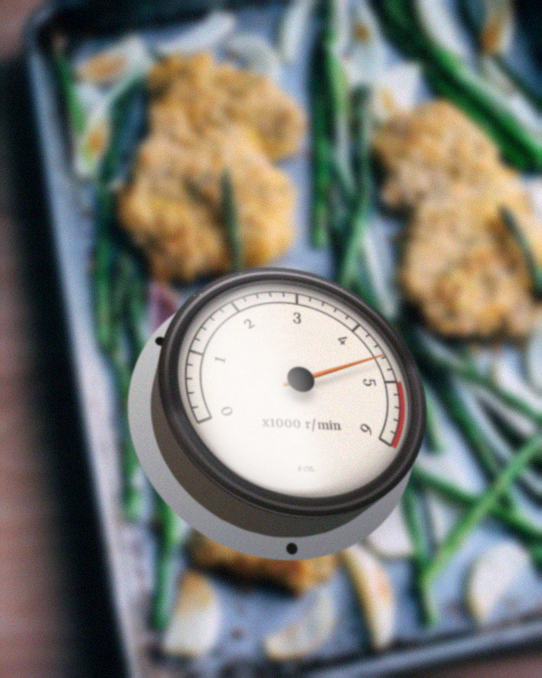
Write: 4600 rpm
